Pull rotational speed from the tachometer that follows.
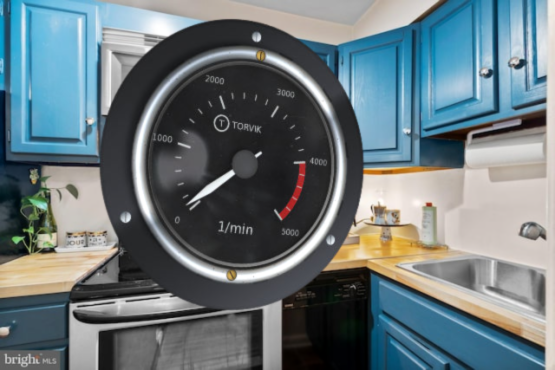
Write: 100 rpm
